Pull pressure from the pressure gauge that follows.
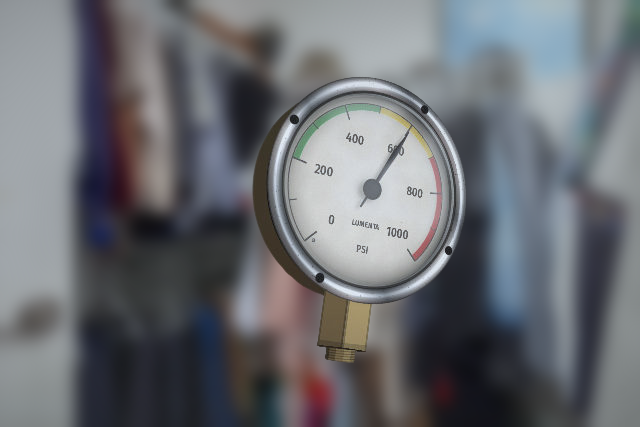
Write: 600 psi
